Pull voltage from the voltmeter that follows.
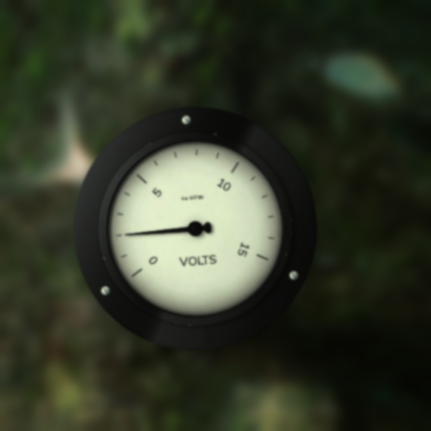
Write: 2 V
